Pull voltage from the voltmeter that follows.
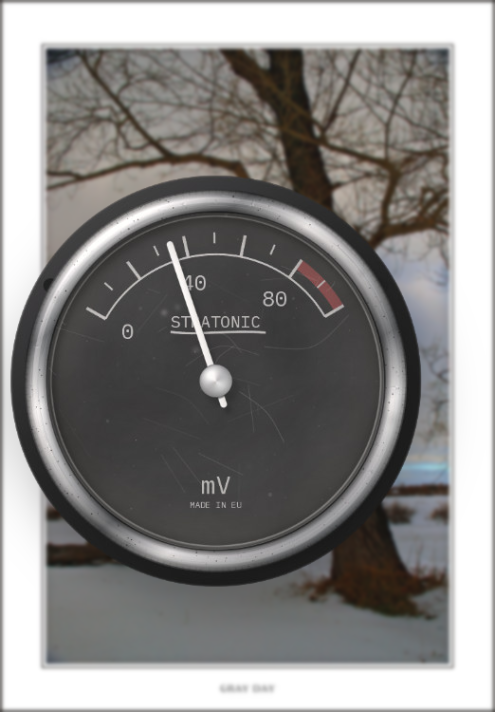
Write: 35 mV
